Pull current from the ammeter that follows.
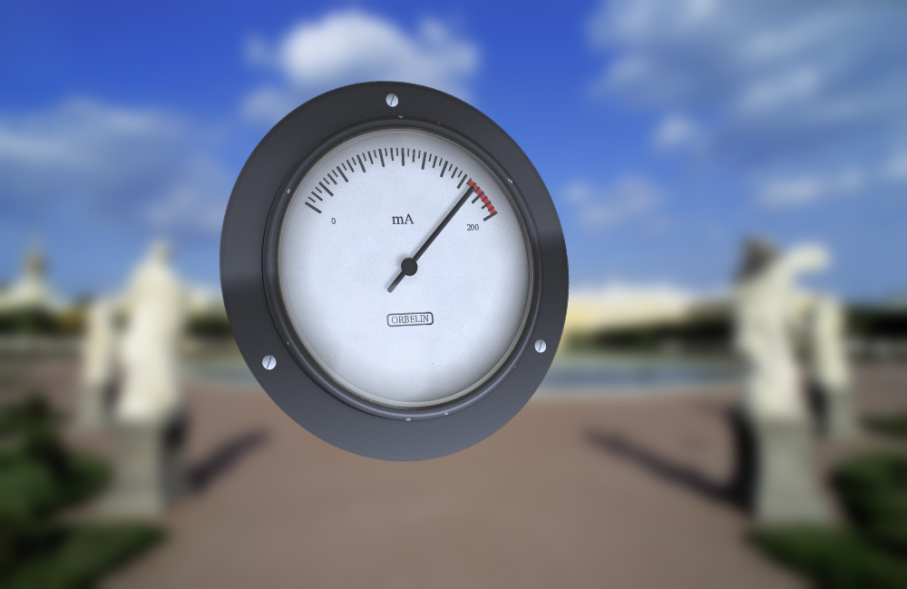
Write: 170 mA
